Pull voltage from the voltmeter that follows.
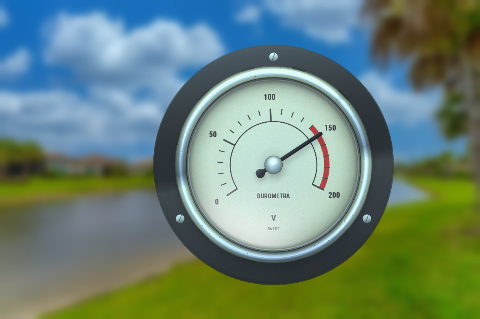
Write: 150 V
